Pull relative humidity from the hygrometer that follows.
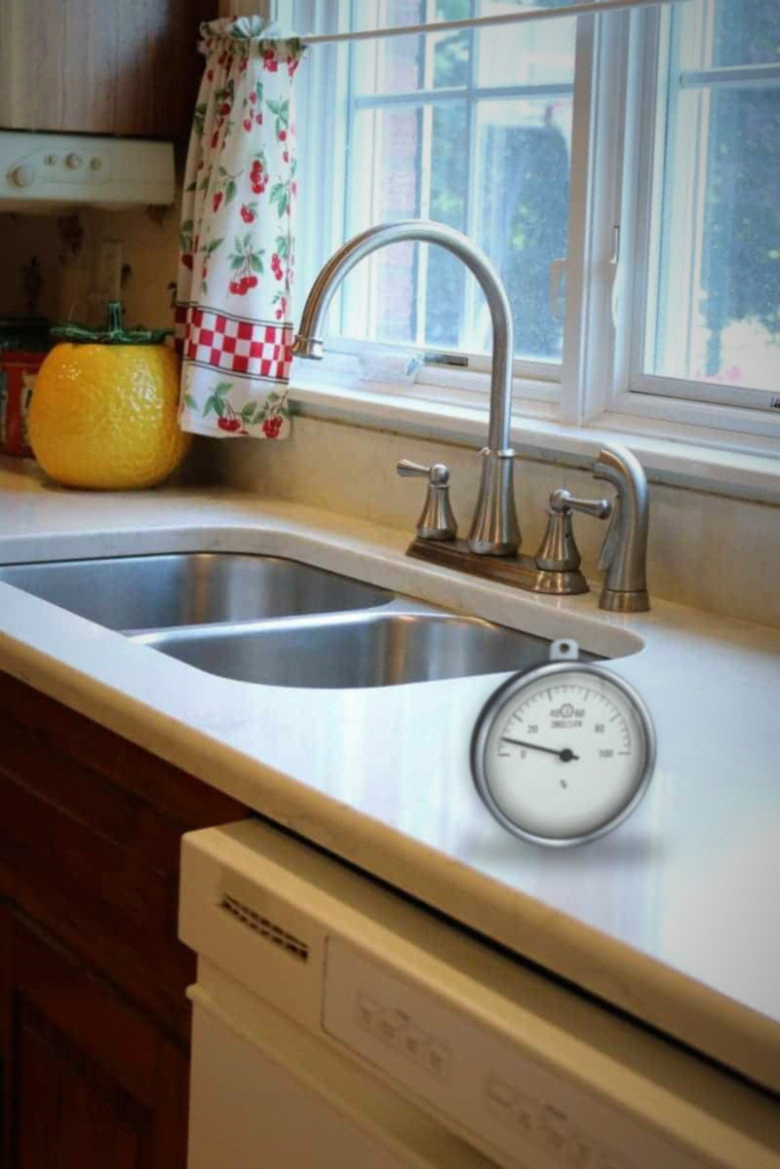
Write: 8 %
